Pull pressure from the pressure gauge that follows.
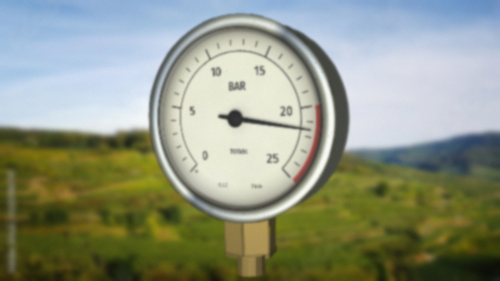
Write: 21.5 bar
